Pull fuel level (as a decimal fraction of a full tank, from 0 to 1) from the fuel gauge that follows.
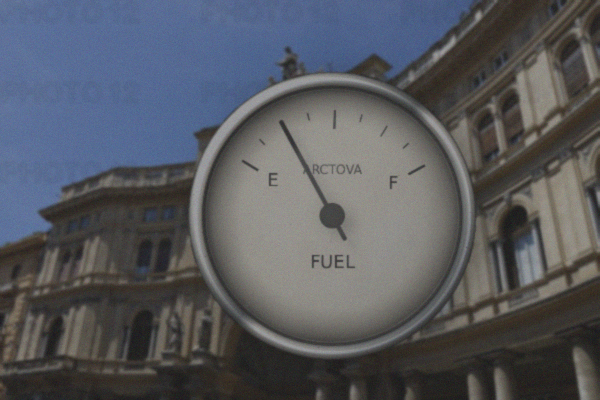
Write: 0.25
